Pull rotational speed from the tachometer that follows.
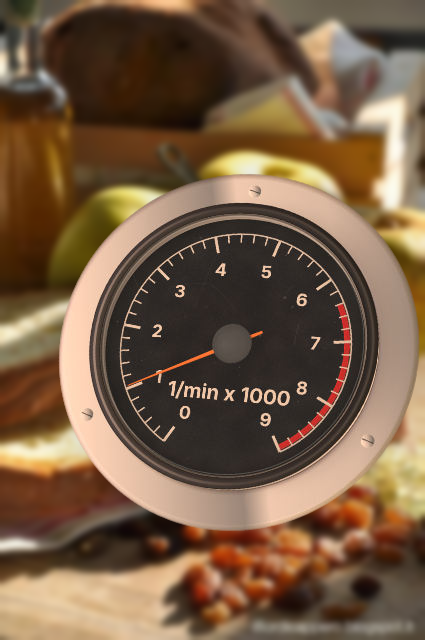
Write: 1000 rpm
